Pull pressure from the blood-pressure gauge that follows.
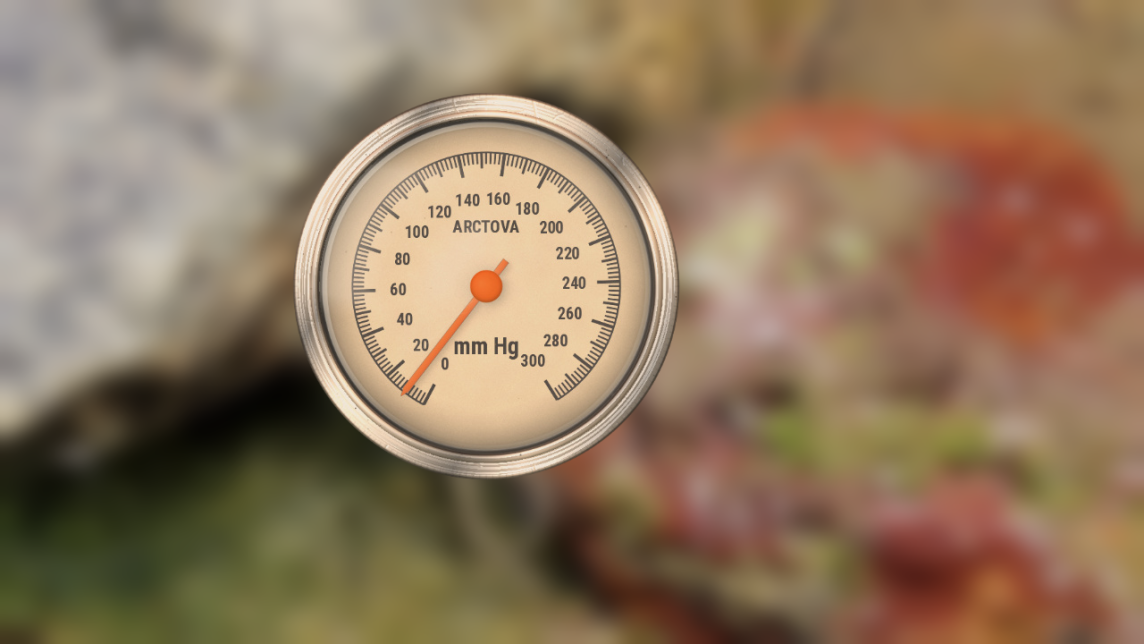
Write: 10 mmHg
